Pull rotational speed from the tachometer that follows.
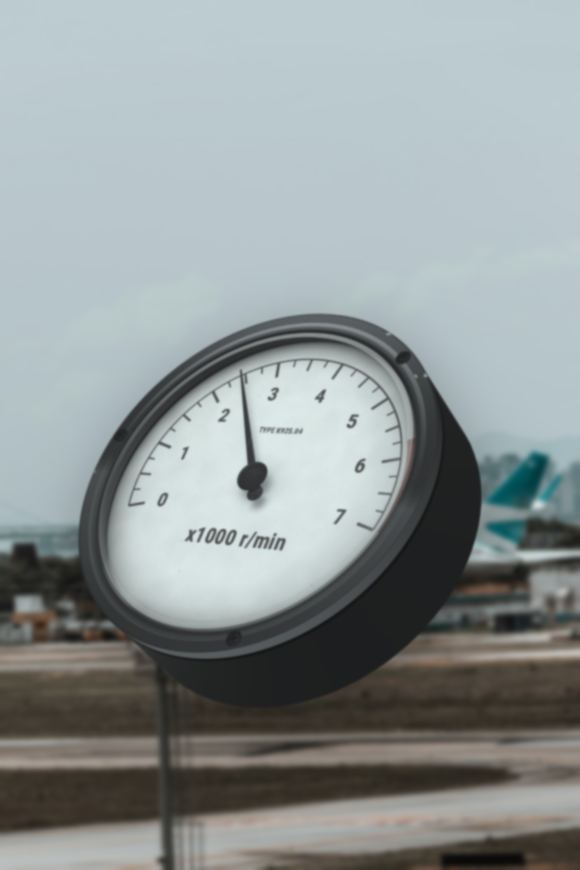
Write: 2500 rpm
